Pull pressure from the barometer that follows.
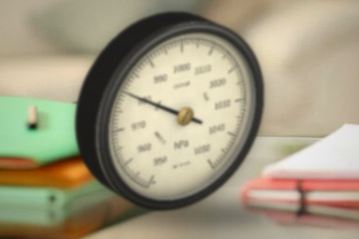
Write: 980 hPa
